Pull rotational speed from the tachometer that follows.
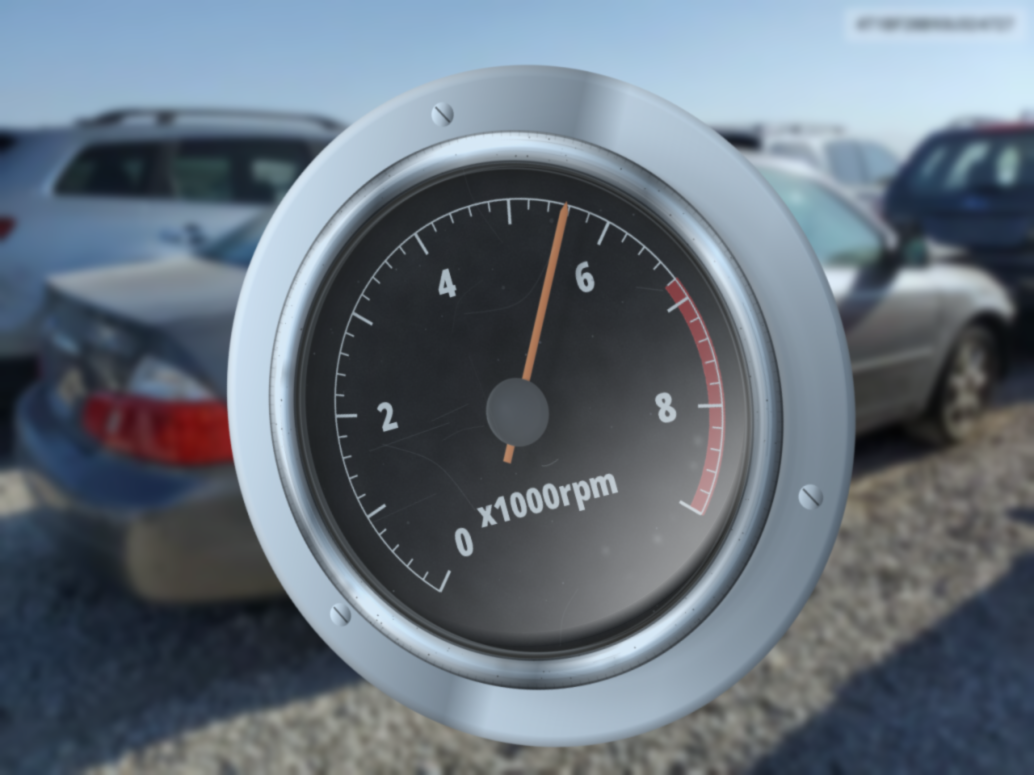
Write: 5600 rpm
